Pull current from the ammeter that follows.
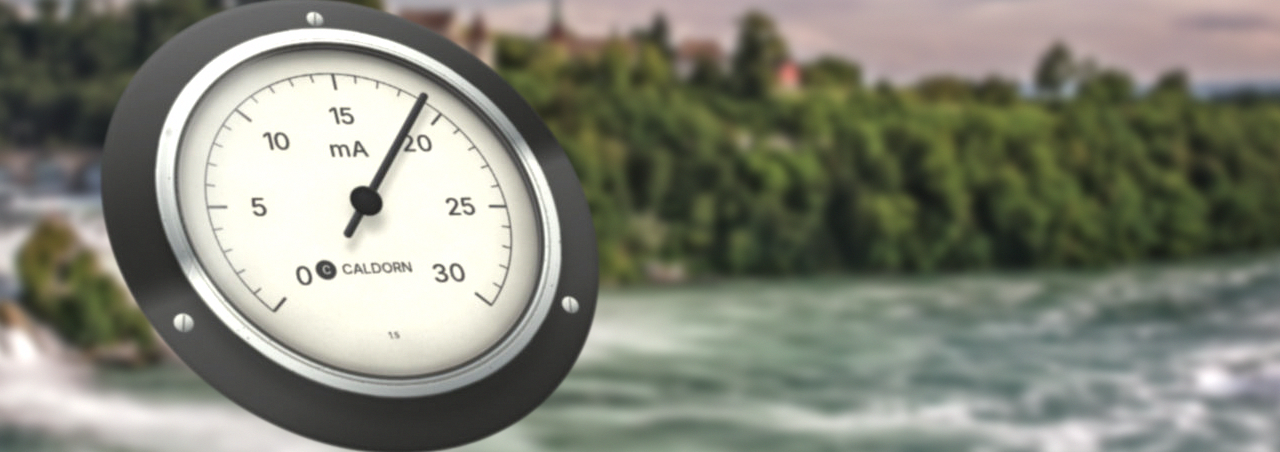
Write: 19 mA
